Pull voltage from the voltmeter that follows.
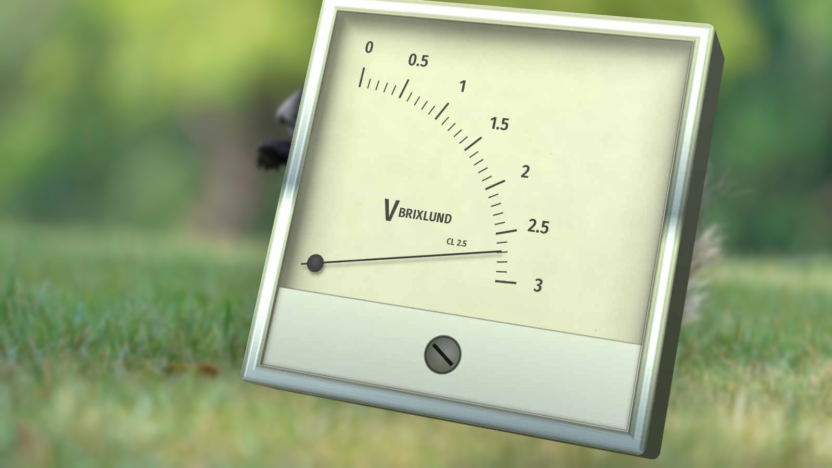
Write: 2.7 V
